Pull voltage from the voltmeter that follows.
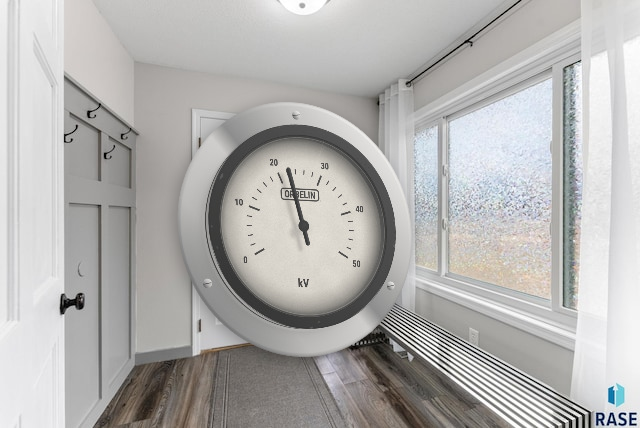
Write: 22 kV
